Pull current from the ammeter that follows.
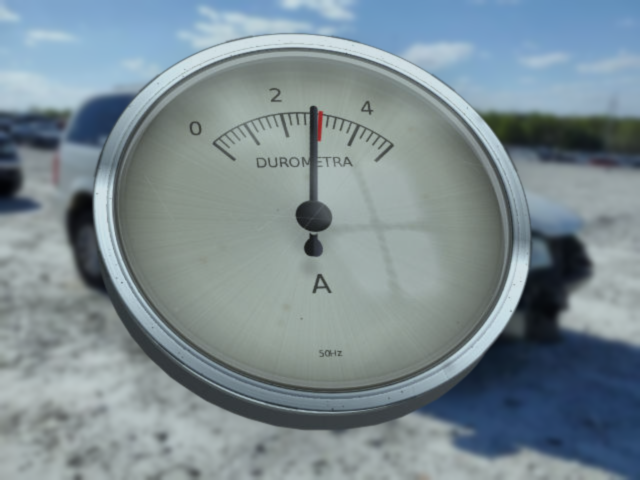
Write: 2.8 A
